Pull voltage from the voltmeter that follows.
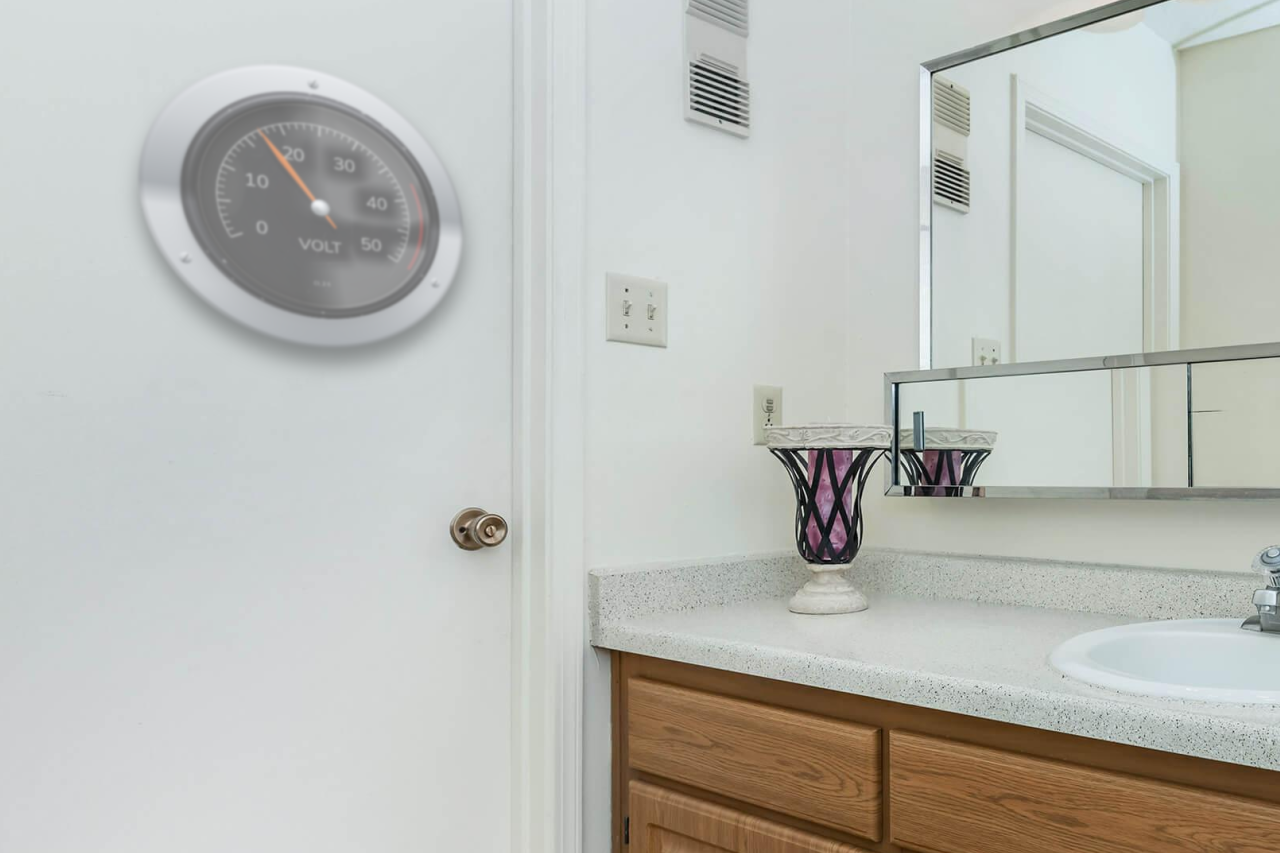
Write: 17 V
